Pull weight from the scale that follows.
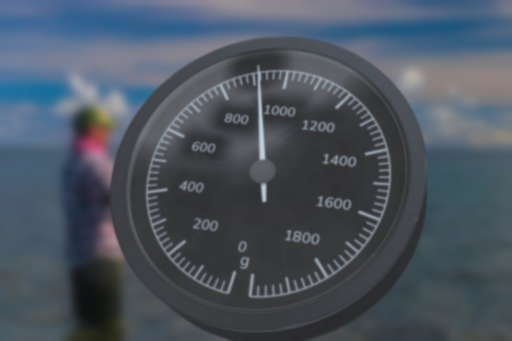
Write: 920 g
